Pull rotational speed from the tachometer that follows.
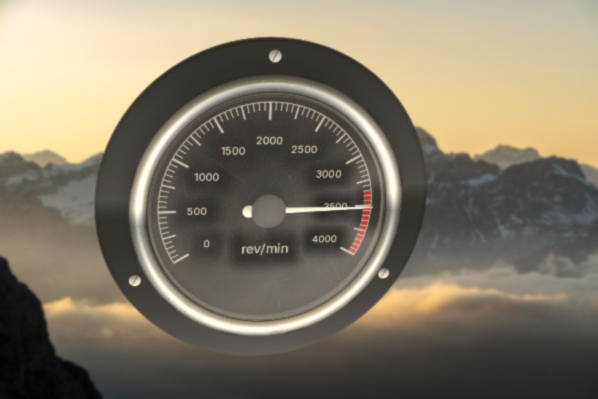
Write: 3500 rpm
